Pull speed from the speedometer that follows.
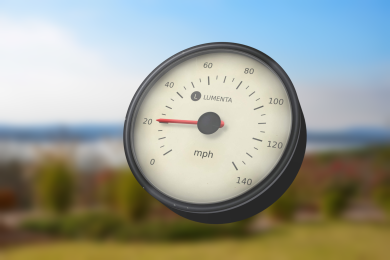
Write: 20 mph
